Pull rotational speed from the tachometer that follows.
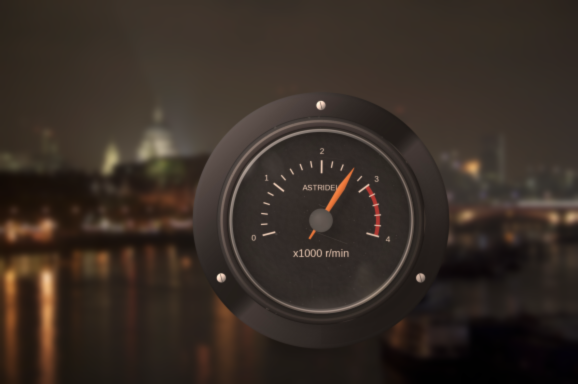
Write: 2600 rpm
